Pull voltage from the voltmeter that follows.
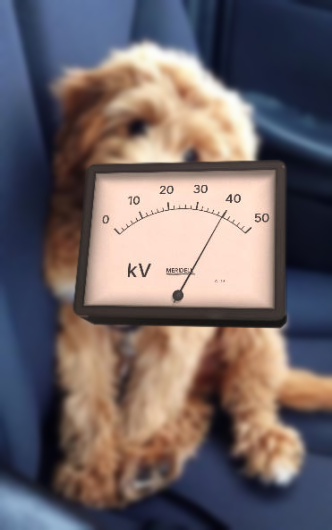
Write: 40 kV
